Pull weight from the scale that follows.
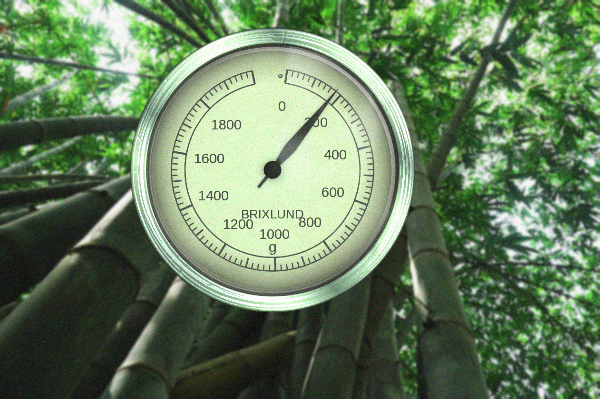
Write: 180 g
